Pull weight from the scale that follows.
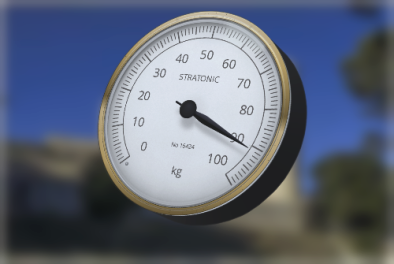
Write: 91 kg
